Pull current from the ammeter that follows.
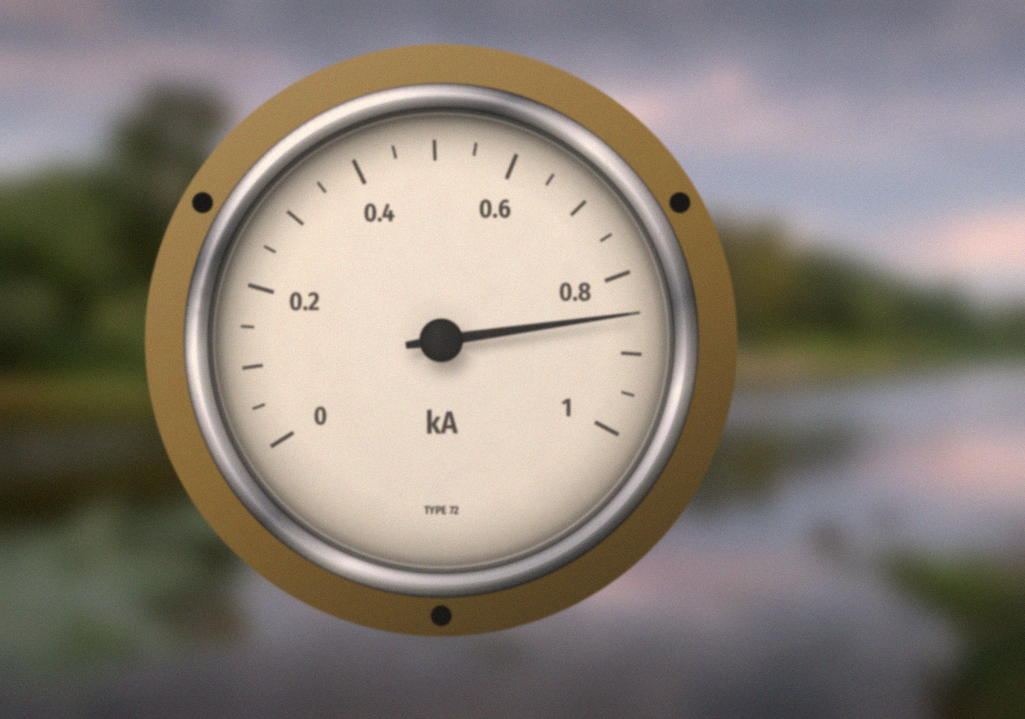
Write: 0.85 kA
